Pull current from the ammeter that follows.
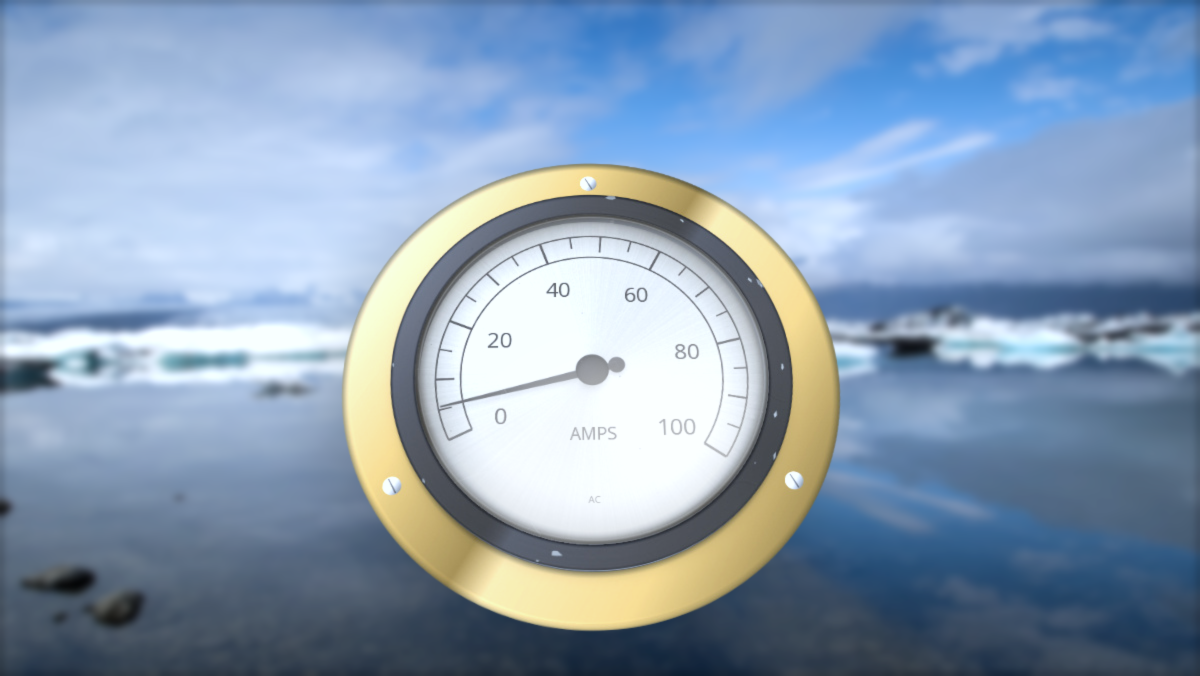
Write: 5 A
